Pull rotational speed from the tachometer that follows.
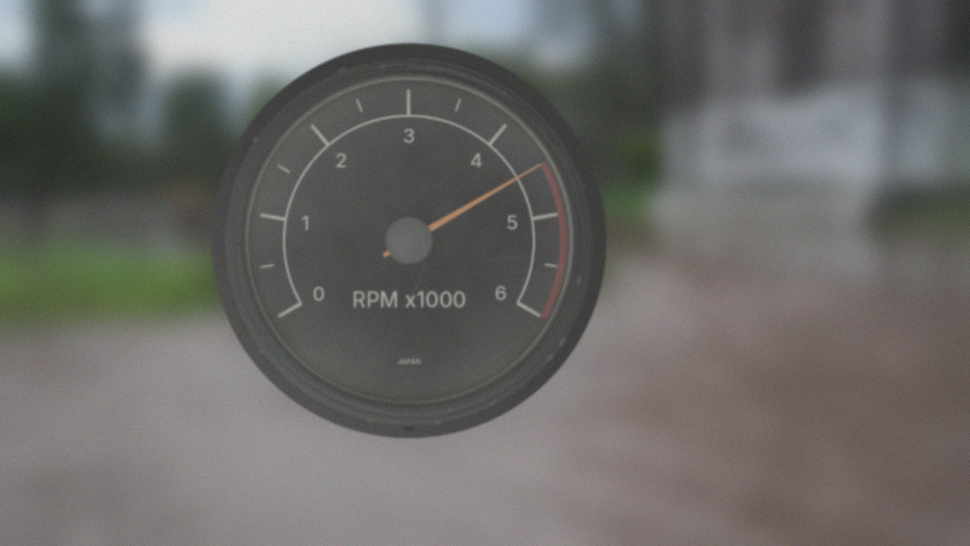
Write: 4500 rpm
